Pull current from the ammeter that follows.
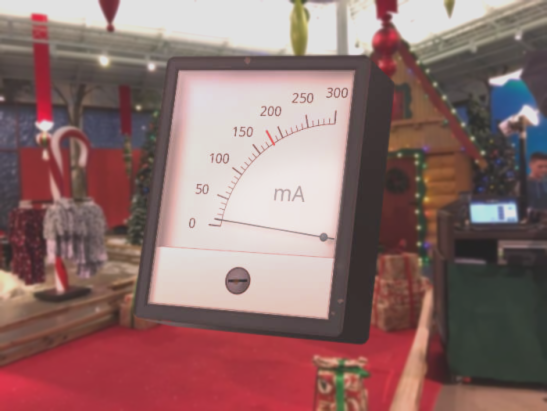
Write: 10 mA
